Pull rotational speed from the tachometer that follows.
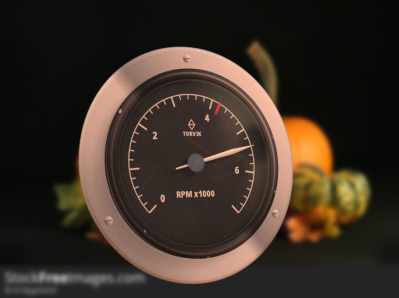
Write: 5400 rpm
